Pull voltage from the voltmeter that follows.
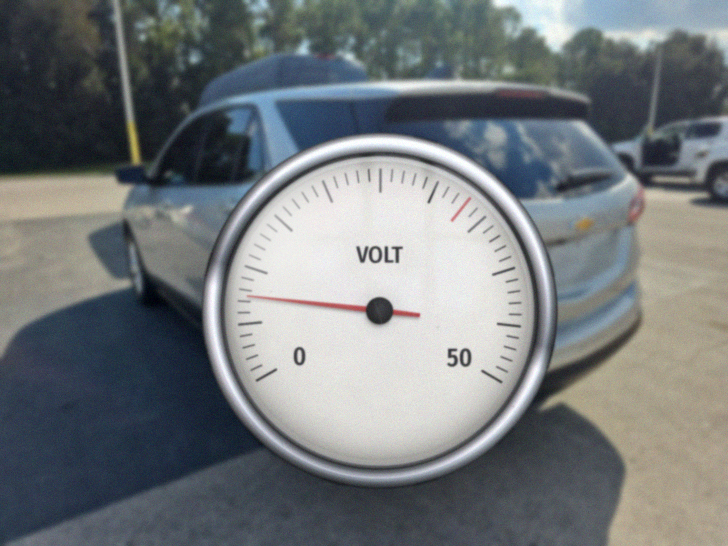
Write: 7.5 V
